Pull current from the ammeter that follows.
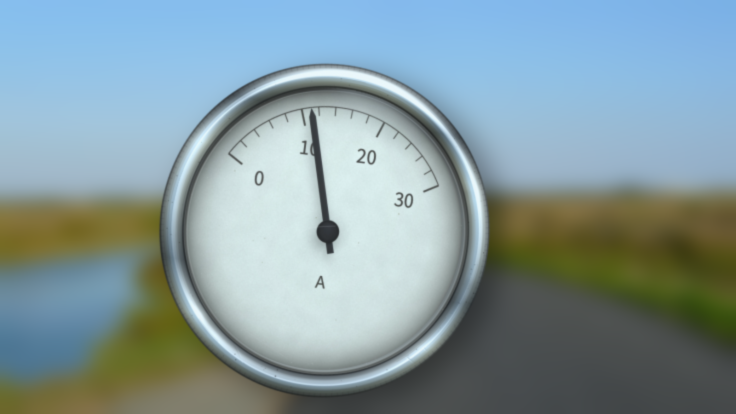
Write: 11 A
